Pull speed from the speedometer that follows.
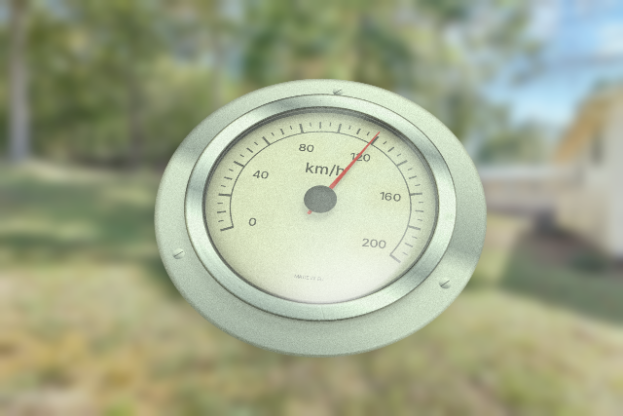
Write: 120 km/h
